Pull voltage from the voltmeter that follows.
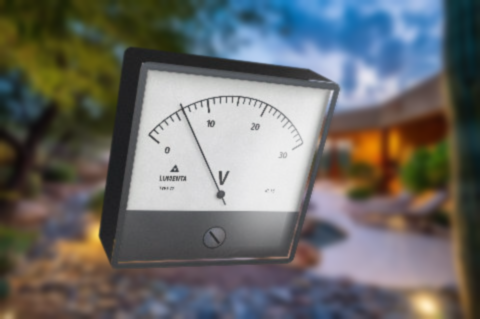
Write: 6 V
